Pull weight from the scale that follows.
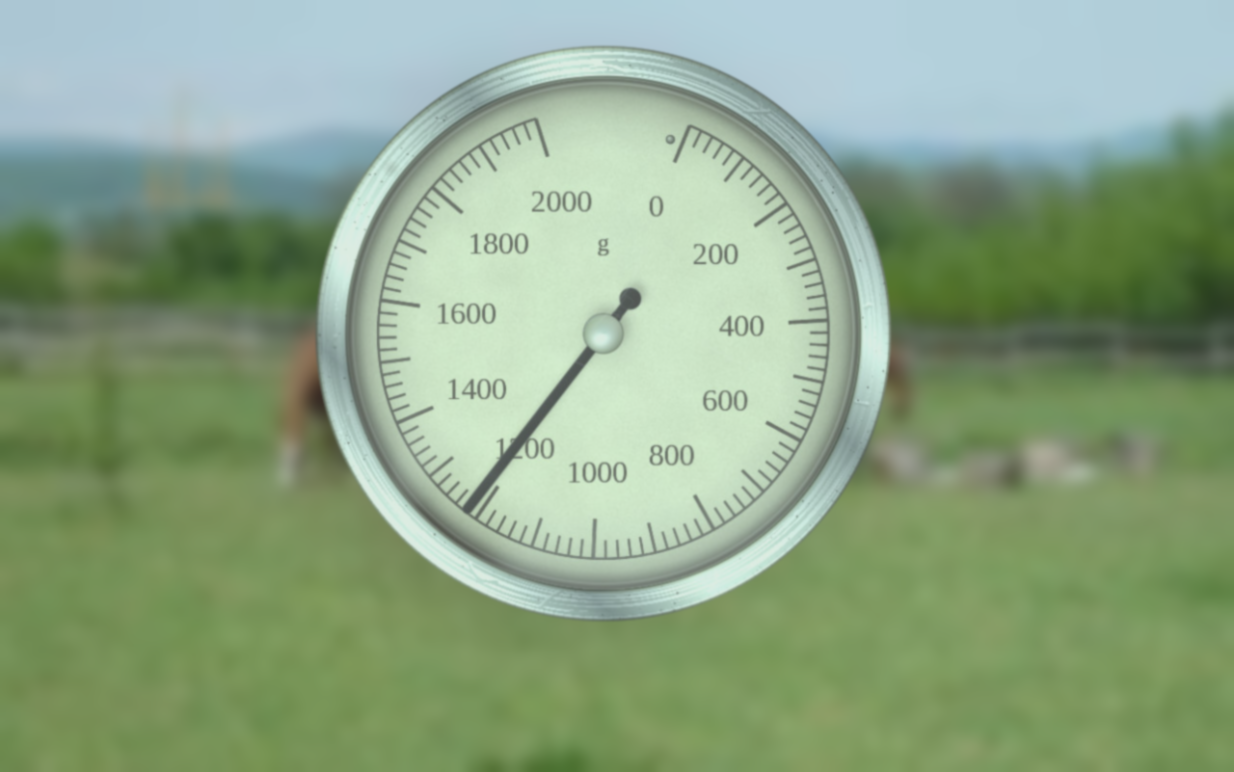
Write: 1220 g
